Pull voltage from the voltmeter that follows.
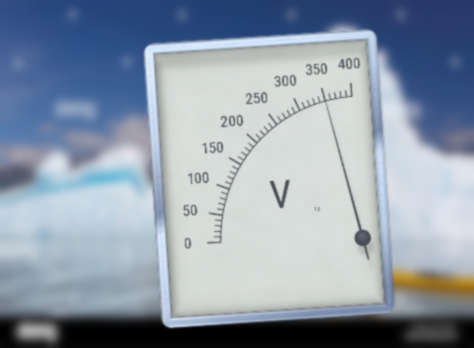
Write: 350 V
